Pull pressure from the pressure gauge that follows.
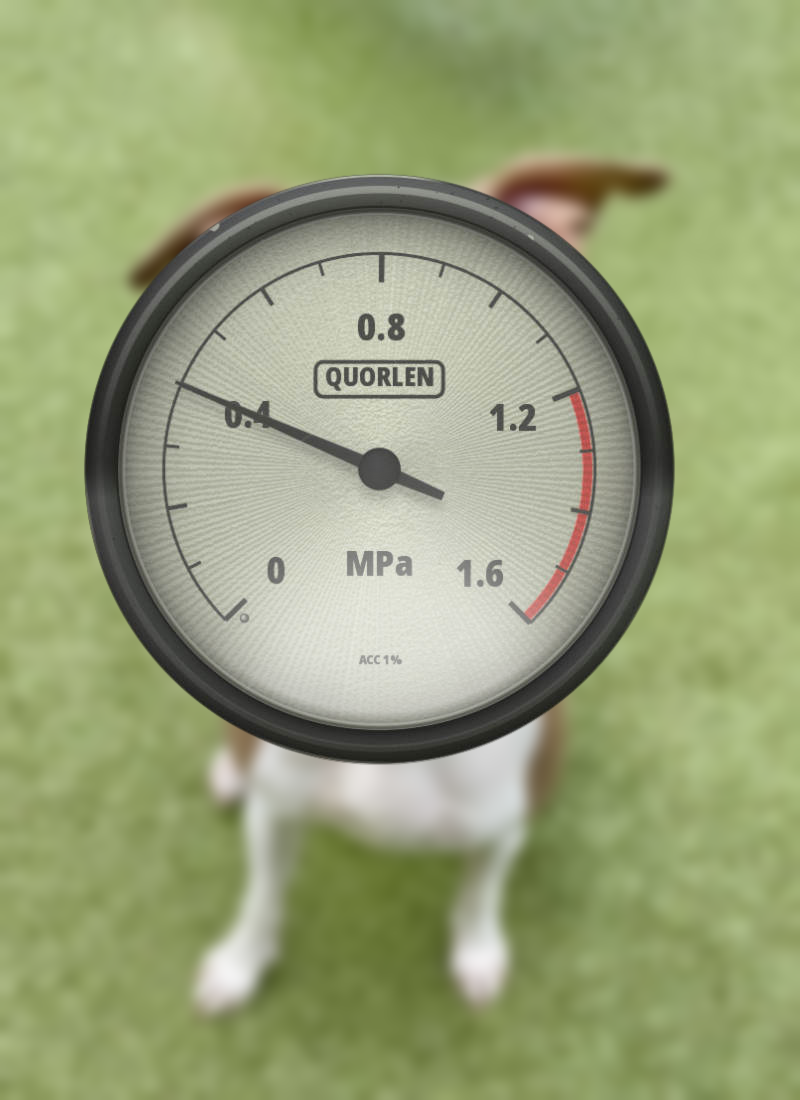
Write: 0.4 MPa
